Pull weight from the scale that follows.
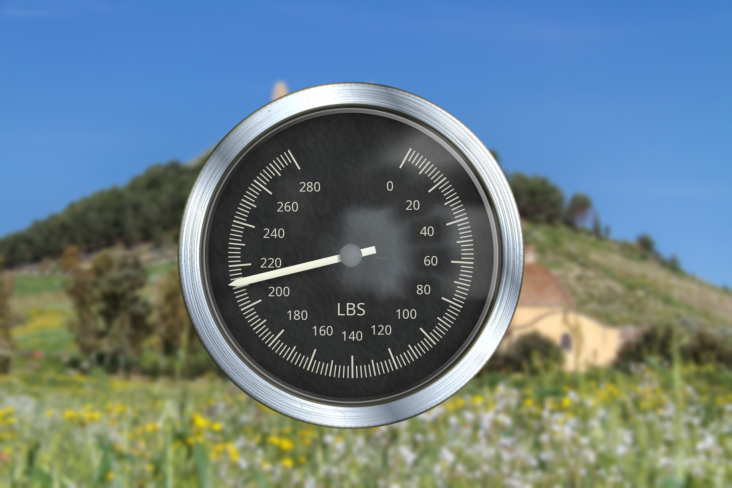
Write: 212 lb
